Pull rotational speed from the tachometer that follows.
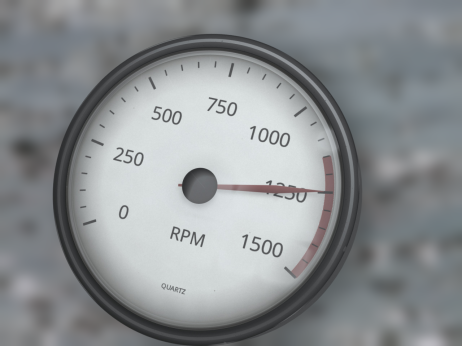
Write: 1250 rpm
